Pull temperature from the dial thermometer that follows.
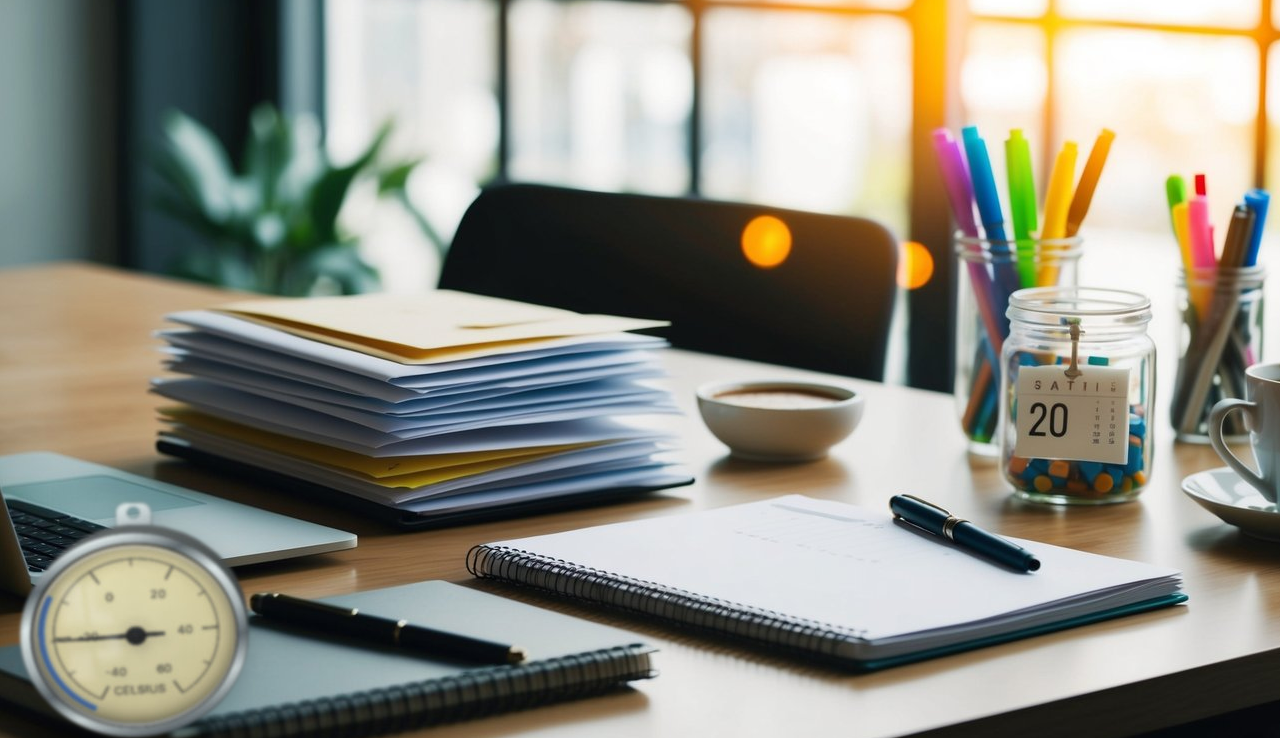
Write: -20 °C
